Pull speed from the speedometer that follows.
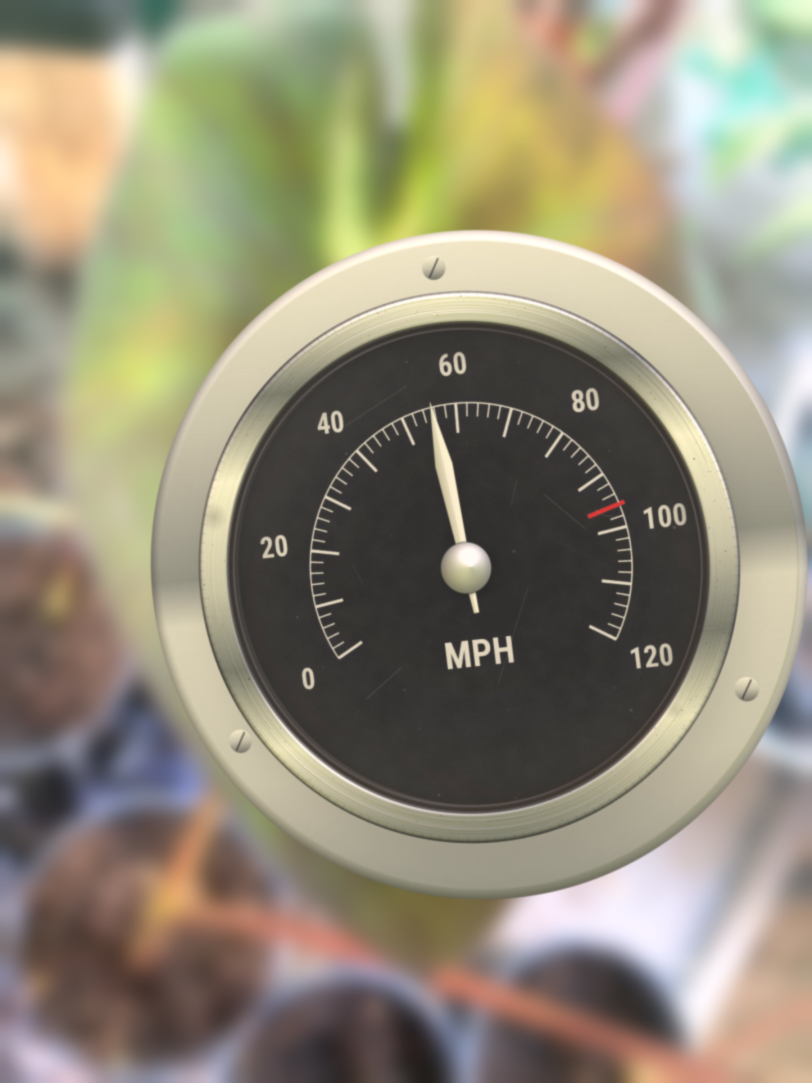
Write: 56 mph
